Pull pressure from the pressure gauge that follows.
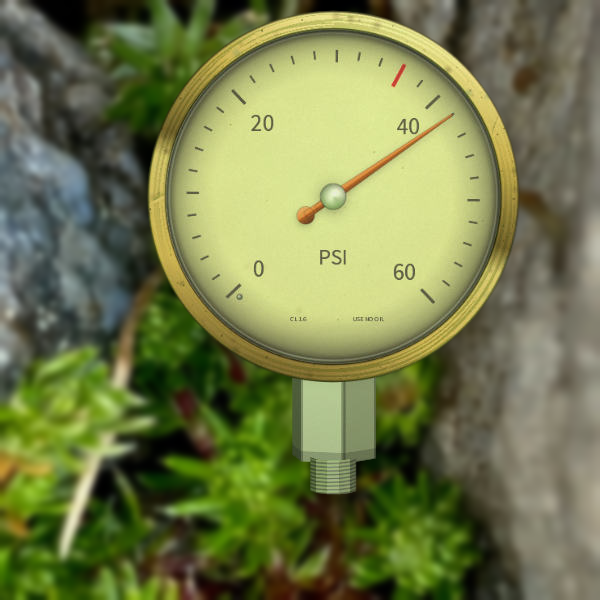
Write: 42 psi
